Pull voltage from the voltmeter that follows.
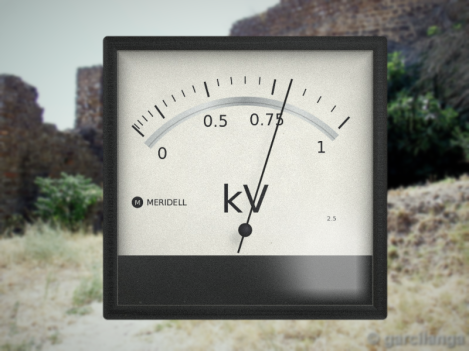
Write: 0.8 kV
